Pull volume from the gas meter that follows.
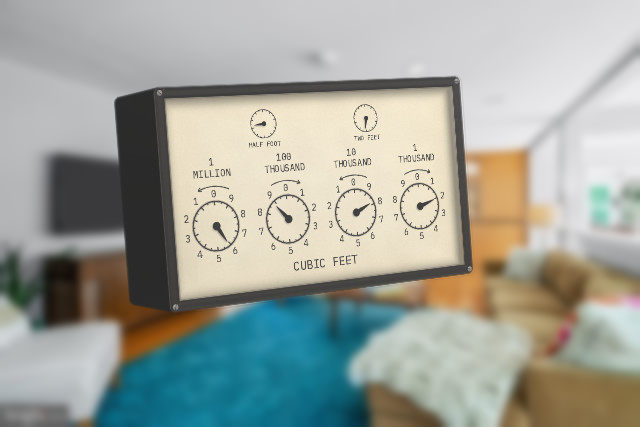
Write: 588200 ft³
